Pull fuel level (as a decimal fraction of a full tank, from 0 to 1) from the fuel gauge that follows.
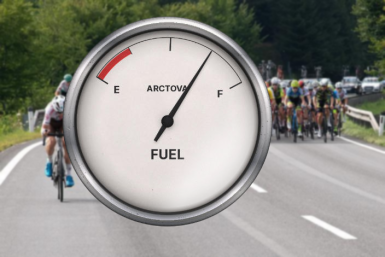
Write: 0.75
